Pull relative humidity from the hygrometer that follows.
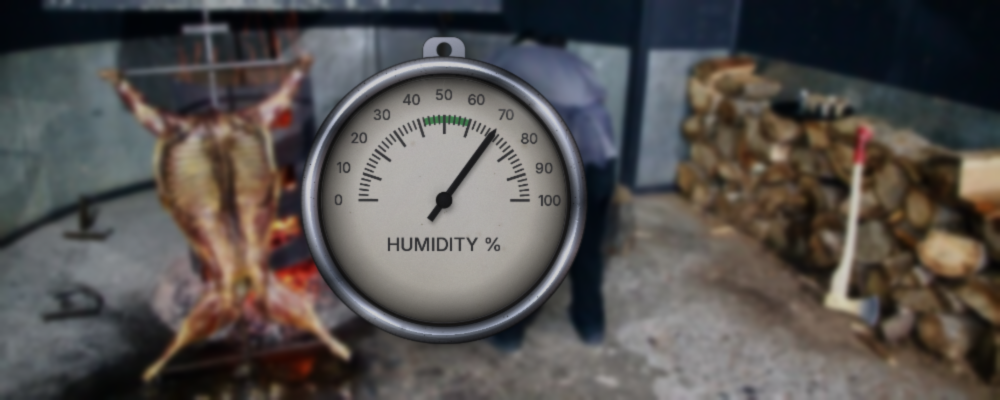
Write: 70 %
